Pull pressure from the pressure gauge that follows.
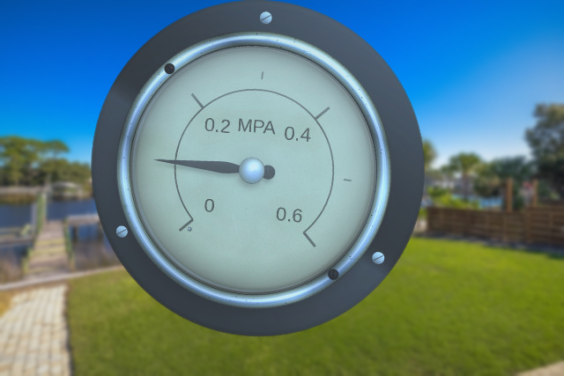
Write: 0.1 MPa
